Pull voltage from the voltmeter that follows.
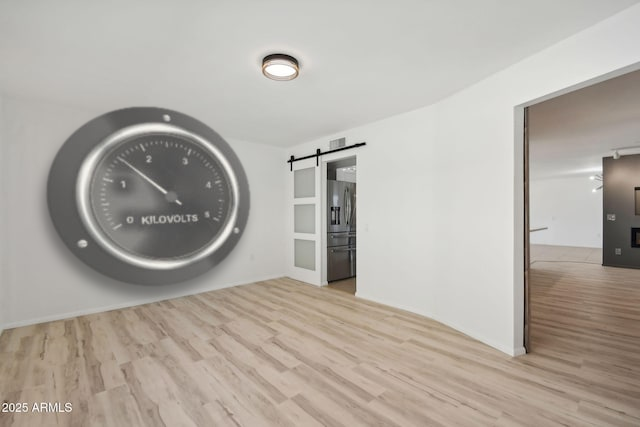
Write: 1.5 kV
